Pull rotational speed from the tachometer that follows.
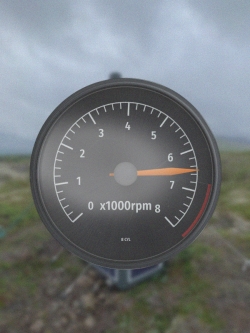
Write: 6500 rpm
